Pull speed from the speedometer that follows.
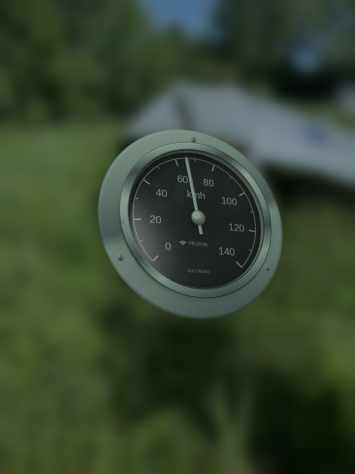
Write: 65 km/h
